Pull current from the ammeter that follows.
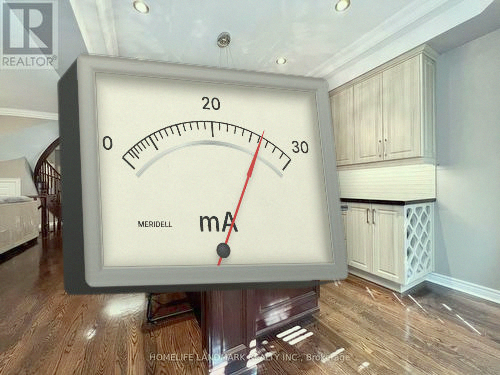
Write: 26 mA
